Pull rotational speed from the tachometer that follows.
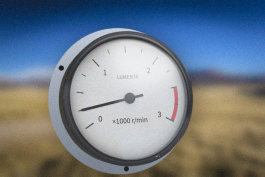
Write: 250 rpm
